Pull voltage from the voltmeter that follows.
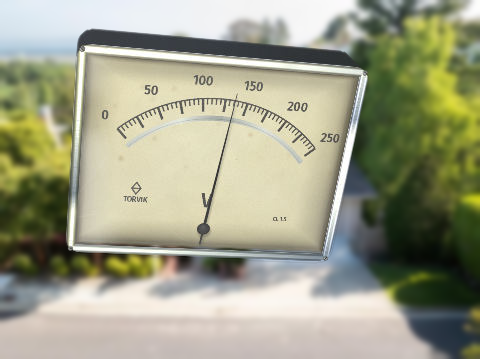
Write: 135 V
